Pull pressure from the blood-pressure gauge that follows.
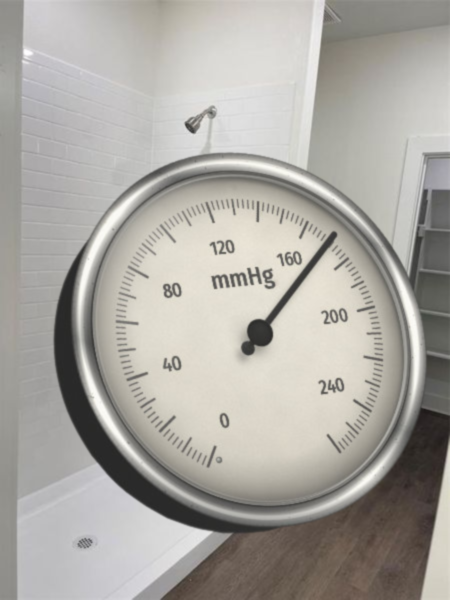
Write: 170 mmHg
